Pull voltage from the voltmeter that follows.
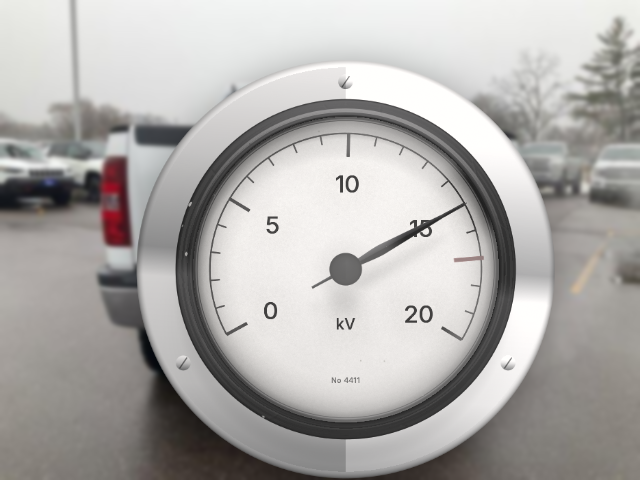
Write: 15 kV
